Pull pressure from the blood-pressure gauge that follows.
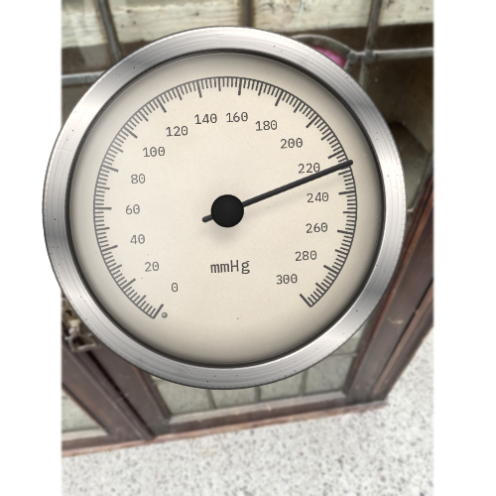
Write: 226 mmHg
